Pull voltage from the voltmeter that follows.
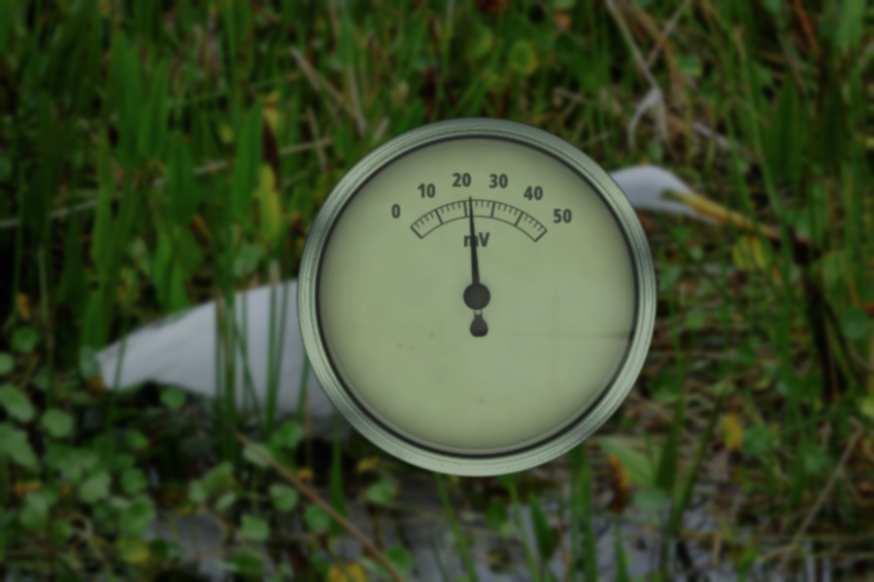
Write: 22 mV
